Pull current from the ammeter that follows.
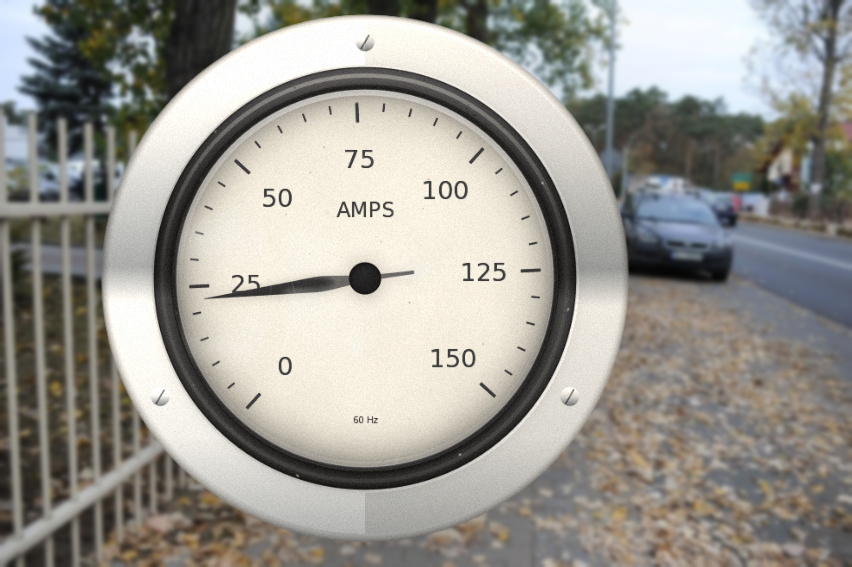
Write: 22.5 A
